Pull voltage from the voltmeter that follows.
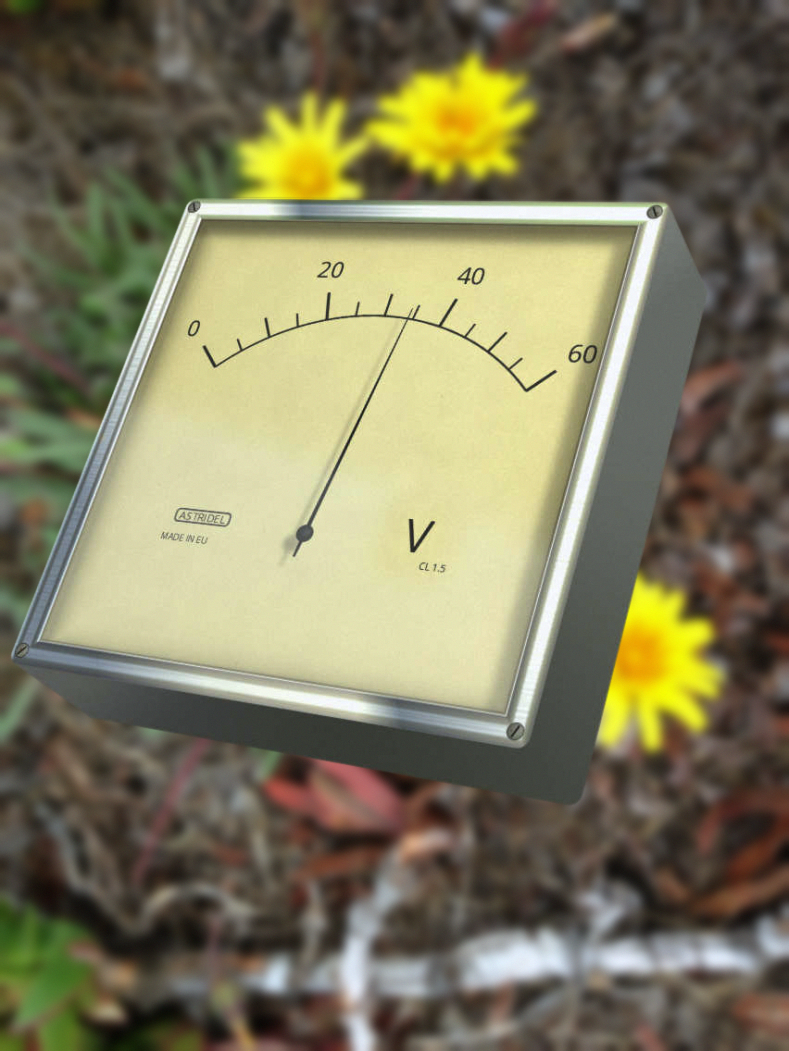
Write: 35 V
